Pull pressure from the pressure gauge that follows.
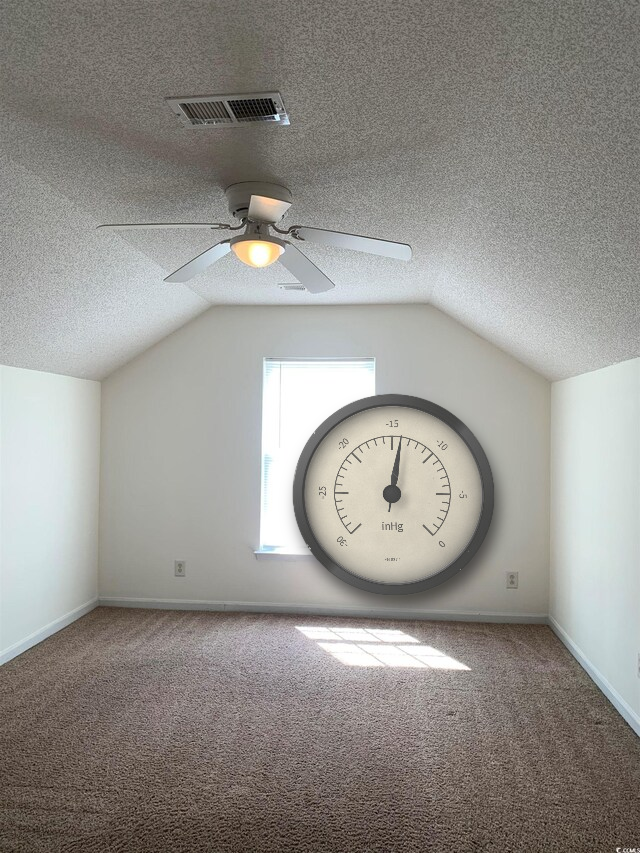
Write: -14 inHg
